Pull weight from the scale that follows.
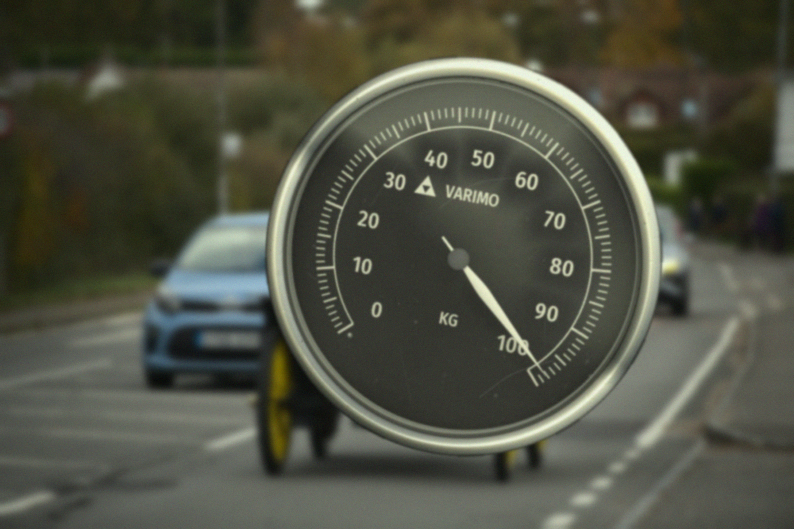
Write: 98 kg
